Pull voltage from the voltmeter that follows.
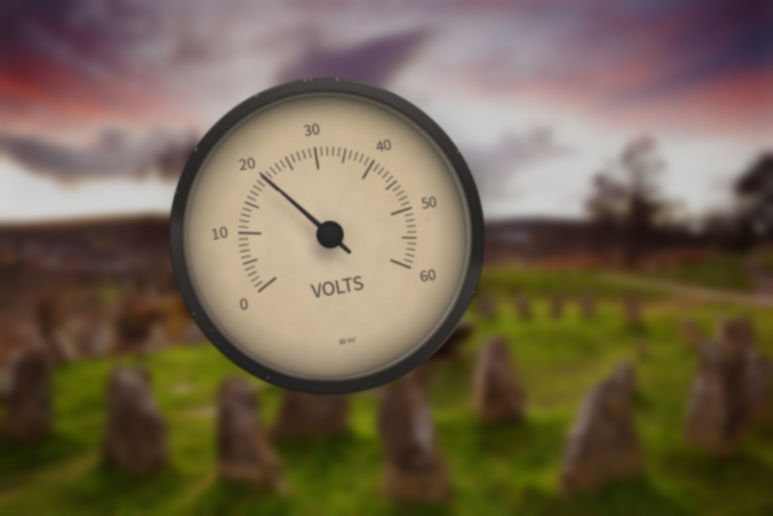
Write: 20 V
